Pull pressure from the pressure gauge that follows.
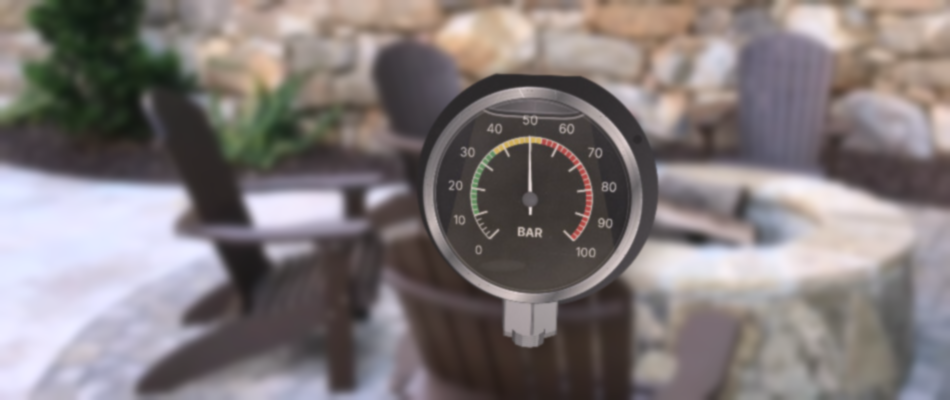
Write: 50 bar
